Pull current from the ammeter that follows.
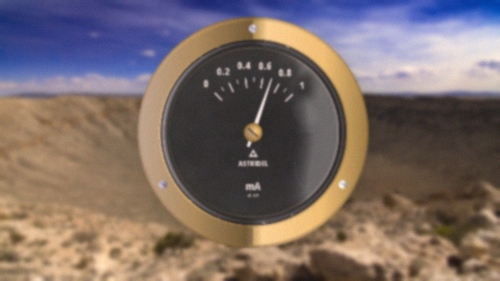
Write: 0.7 mA
